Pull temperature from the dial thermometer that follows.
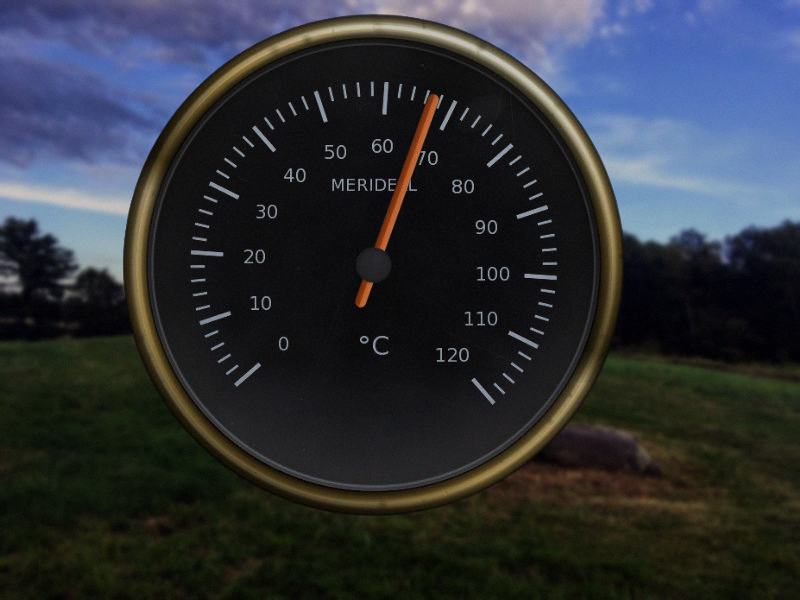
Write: 67 °C
